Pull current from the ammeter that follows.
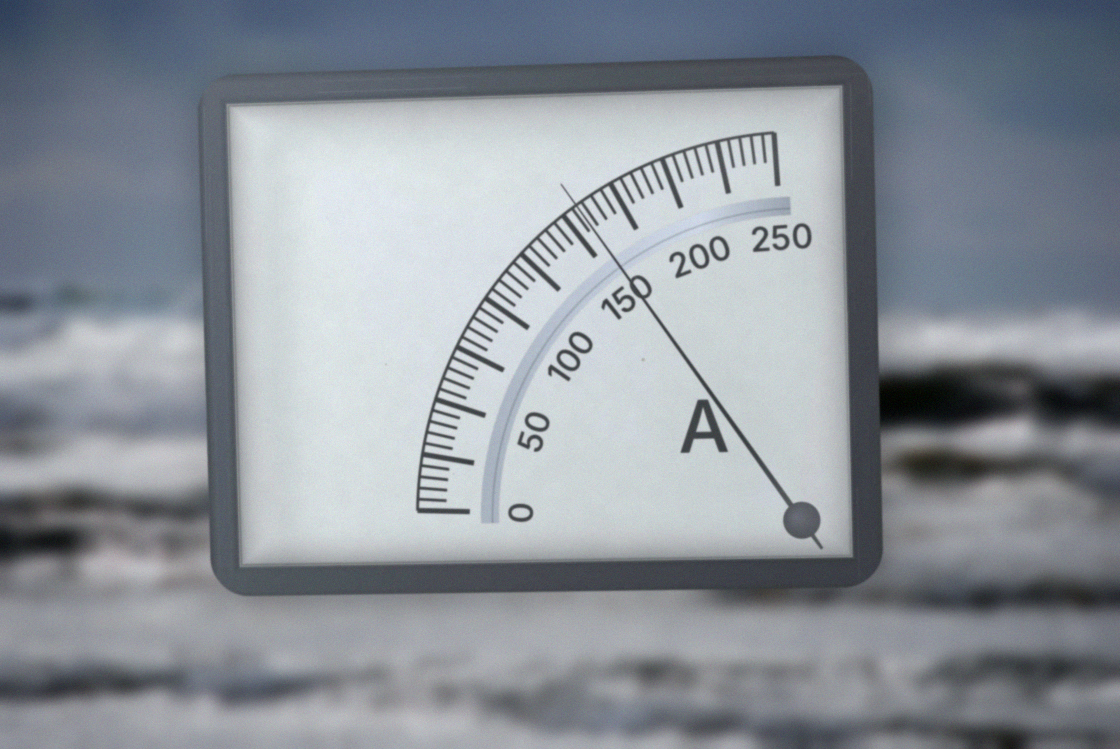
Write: 157.5 A
